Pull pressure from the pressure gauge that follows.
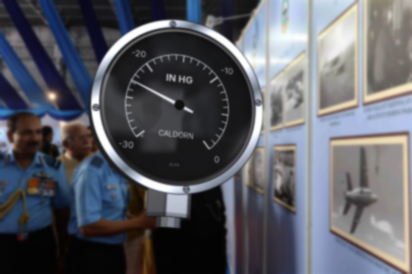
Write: -23 inHg
